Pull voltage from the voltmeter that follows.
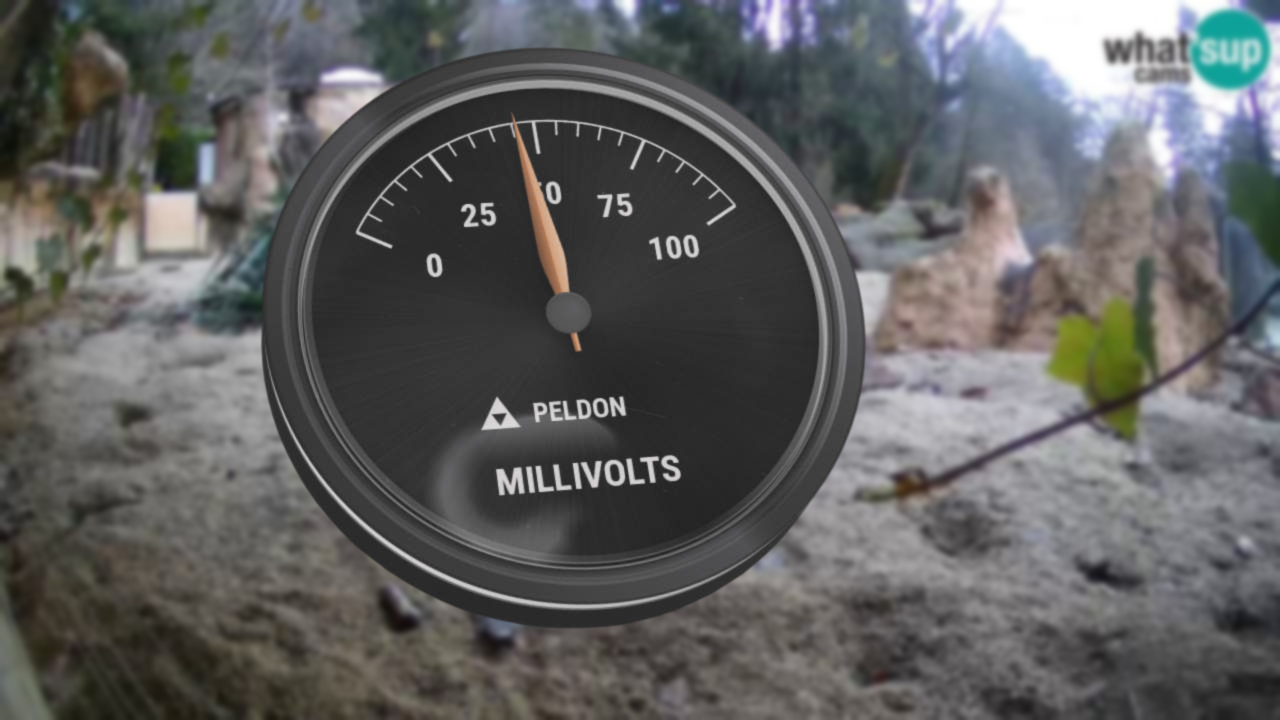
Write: 45 mV
